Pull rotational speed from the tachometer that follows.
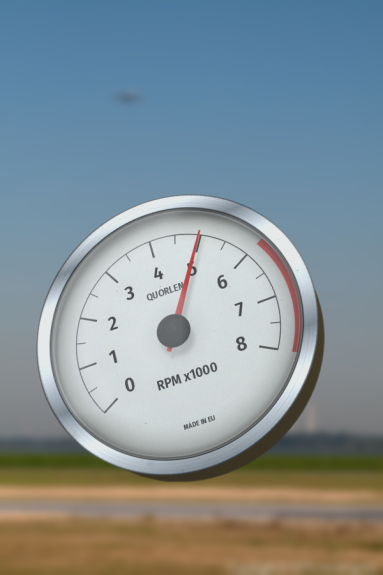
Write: 5000 rpm
